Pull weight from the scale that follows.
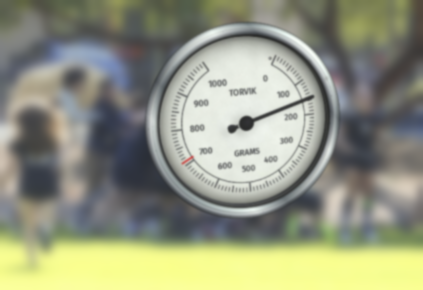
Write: 150 g
